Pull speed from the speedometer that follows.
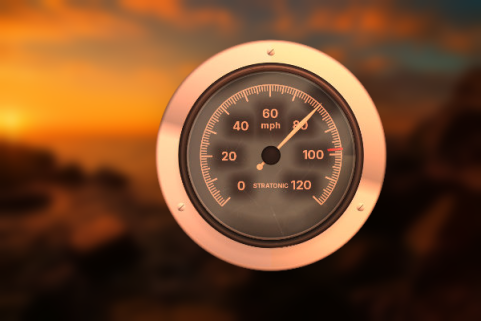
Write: 80 mph
